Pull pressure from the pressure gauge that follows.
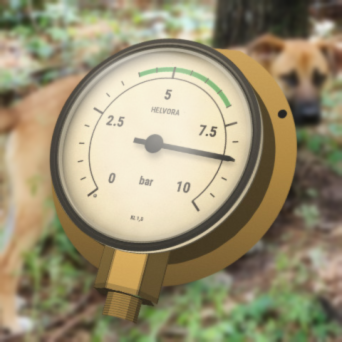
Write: 8.5 bar
